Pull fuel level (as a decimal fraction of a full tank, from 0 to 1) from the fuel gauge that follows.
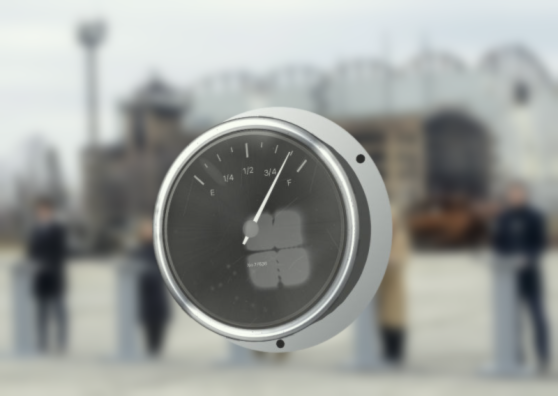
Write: 0.875
